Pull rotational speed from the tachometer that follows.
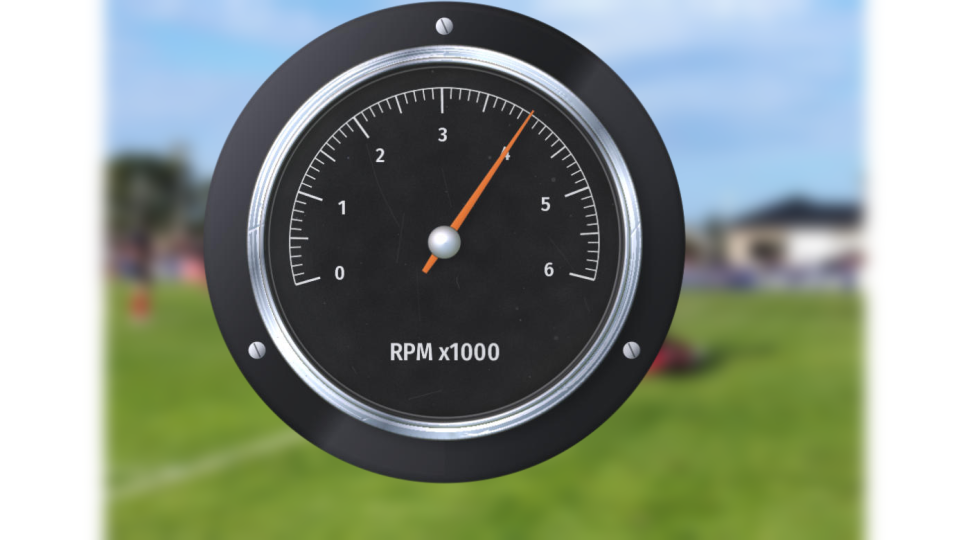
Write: 4000 rpm
